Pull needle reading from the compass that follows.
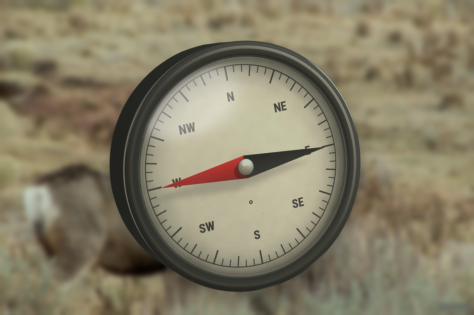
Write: 270 °
